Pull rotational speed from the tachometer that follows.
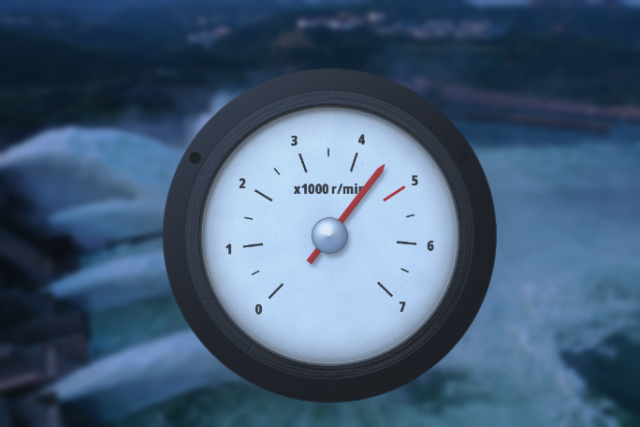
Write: 4500 rpm
